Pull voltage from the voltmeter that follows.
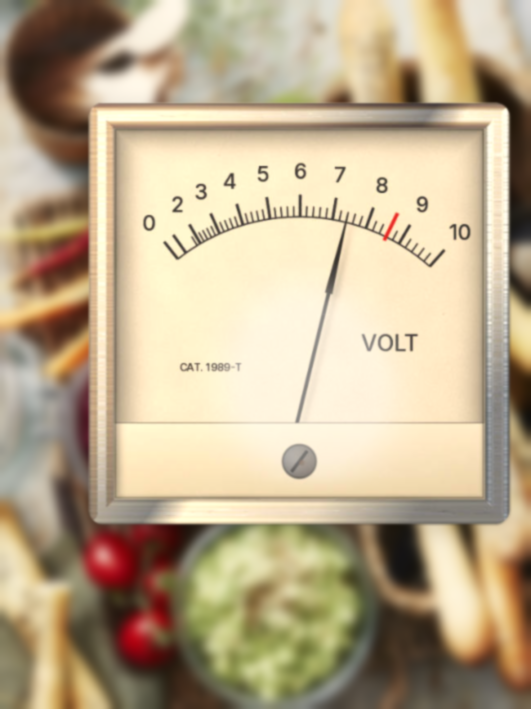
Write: 7.4 V
